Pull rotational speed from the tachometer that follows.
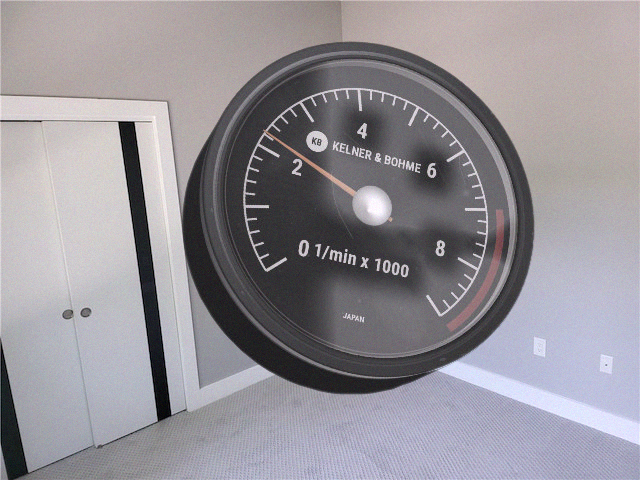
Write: 2200 rpm
